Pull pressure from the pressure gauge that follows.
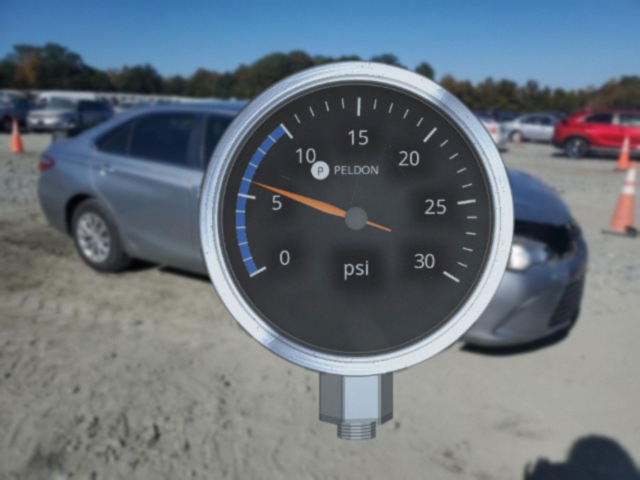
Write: 6 psi
